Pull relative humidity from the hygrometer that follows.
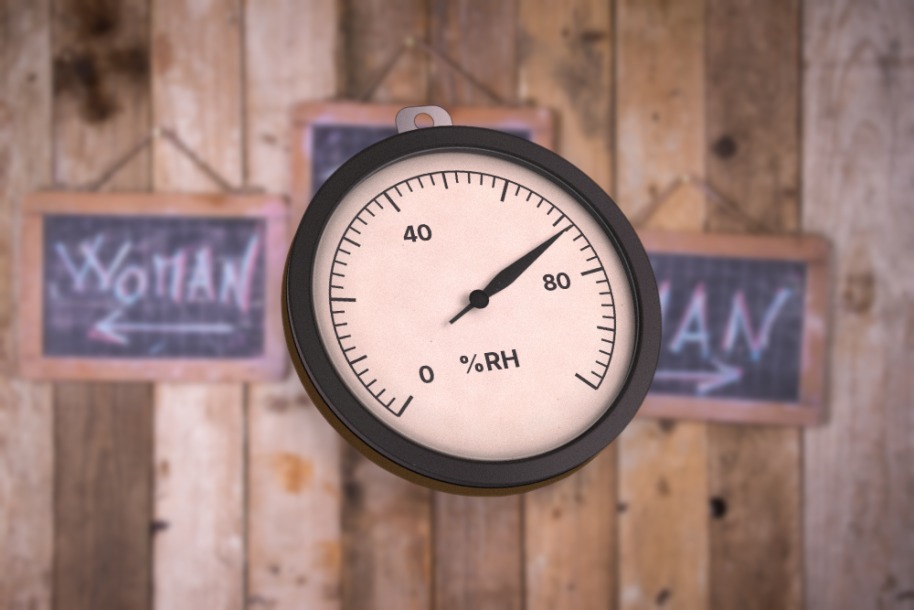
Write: 72 %
